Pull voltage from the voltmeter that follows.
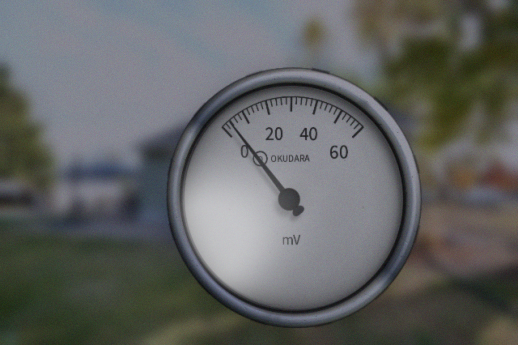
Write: 4 mV
